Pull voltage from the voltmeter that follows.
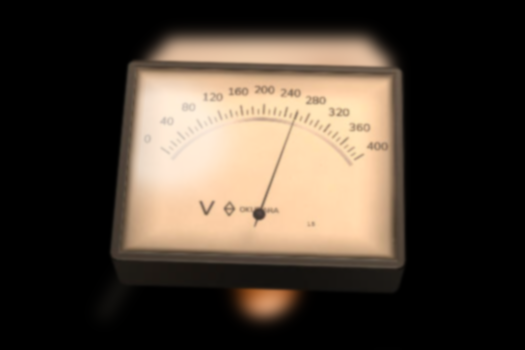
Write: 260 V
